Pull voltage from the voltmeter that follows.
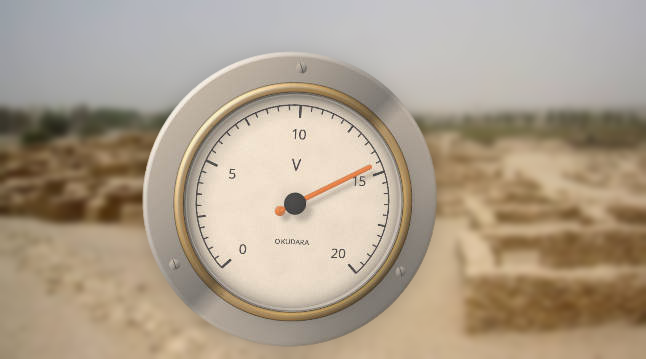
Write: 14.5 V
